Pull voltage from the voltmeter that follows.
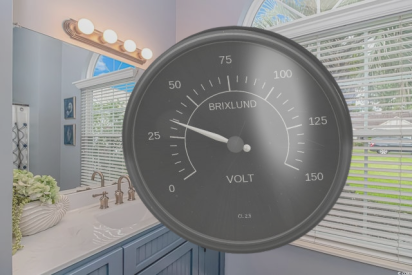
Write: 35 V
